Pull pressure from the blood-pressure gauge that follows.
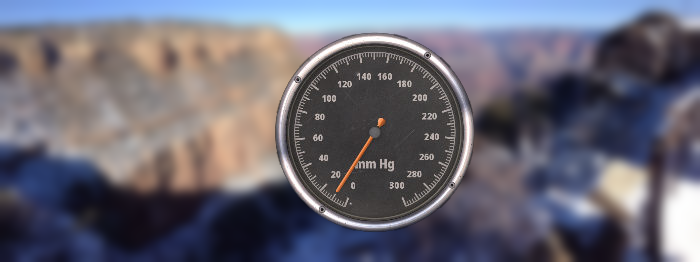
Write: 10 mmHg
